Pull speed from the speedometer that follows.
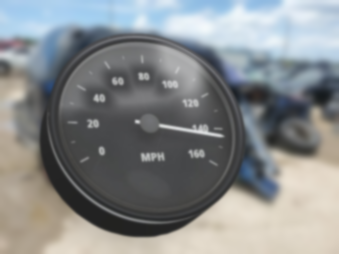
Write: 145 mph
